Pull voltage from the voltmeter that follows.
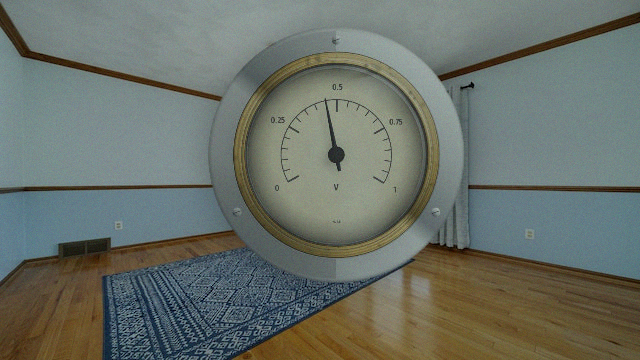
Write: 0.45 V
